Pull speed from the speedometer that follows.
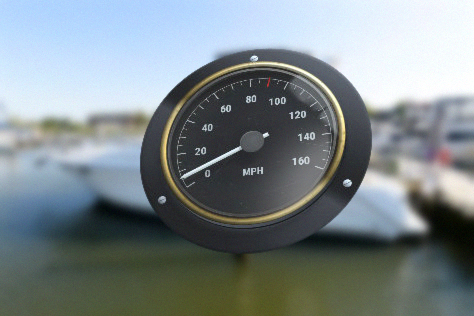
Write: 5 mph
